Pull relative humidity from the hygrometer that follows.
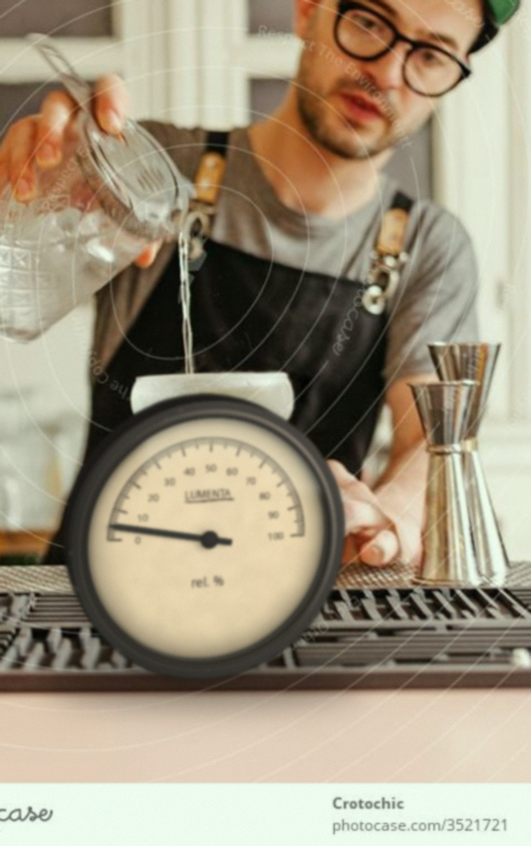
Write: 5 %
